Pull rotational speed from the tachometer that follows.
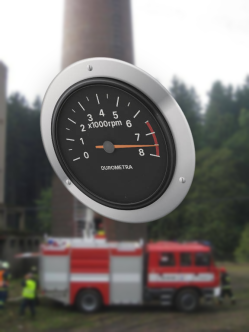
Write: 7500 rpm
